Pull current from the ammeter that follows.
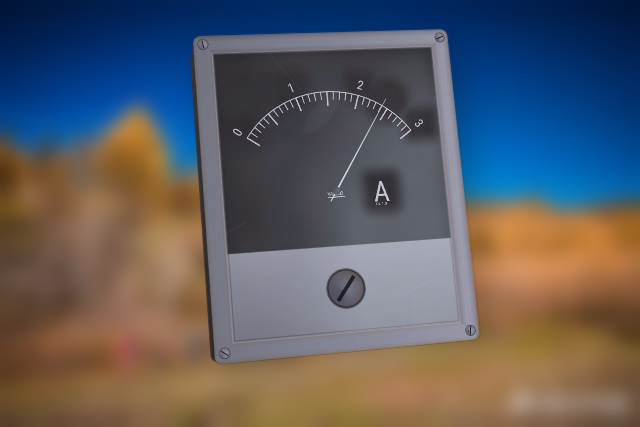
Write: 2.4 A
